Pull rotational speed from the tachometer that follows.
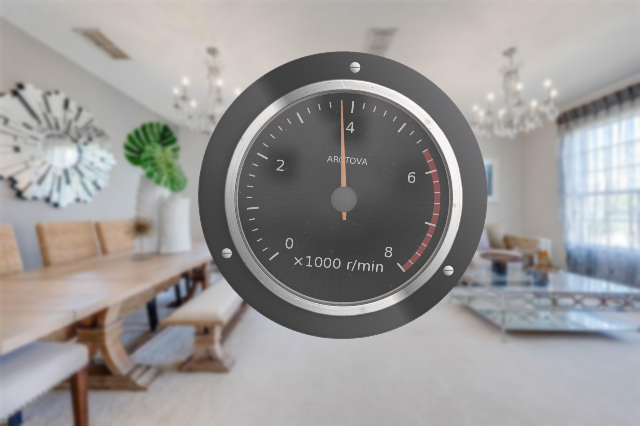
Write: 3800 rpm
